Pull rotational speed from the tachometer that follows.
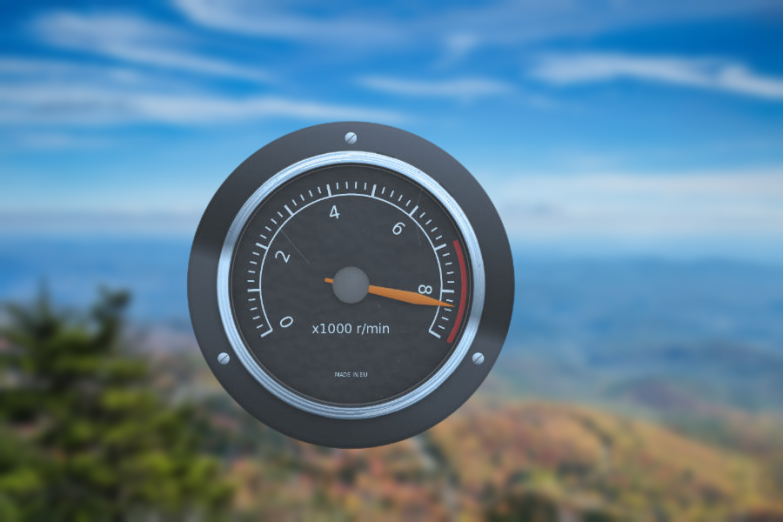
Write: 8300 rpm
